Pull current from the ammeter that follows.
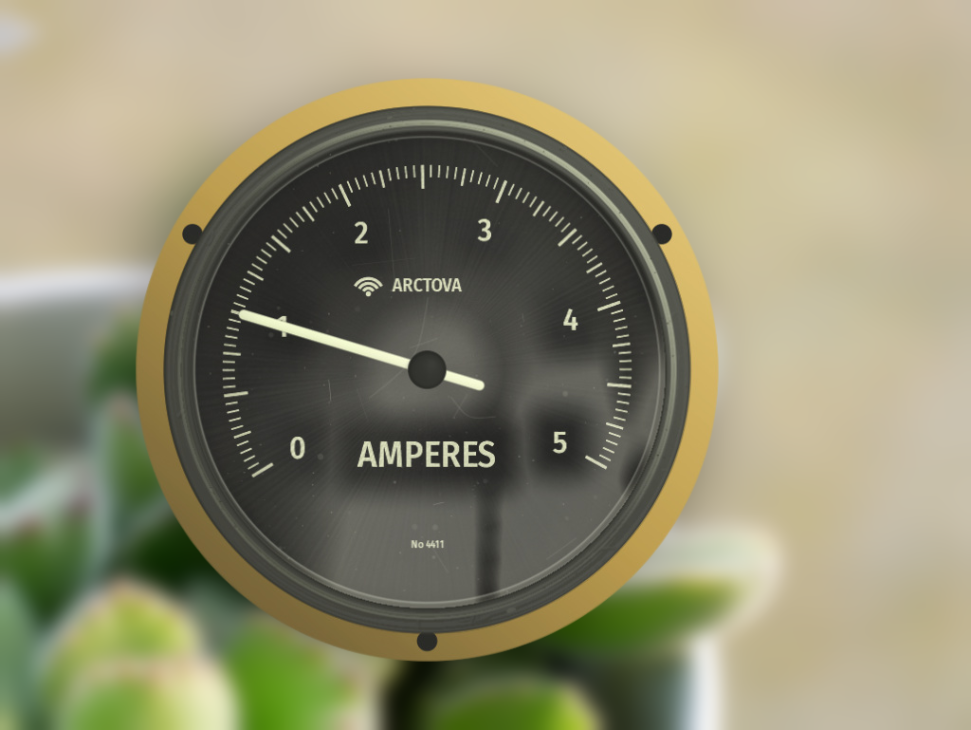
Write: 1 A
